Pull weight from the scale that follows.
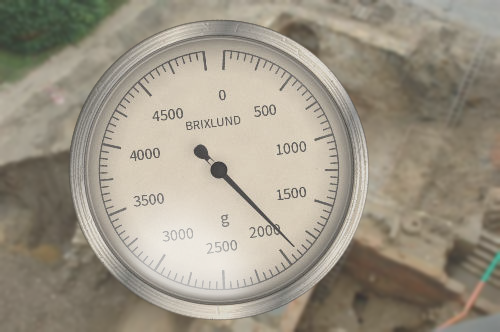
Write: 1900 g
